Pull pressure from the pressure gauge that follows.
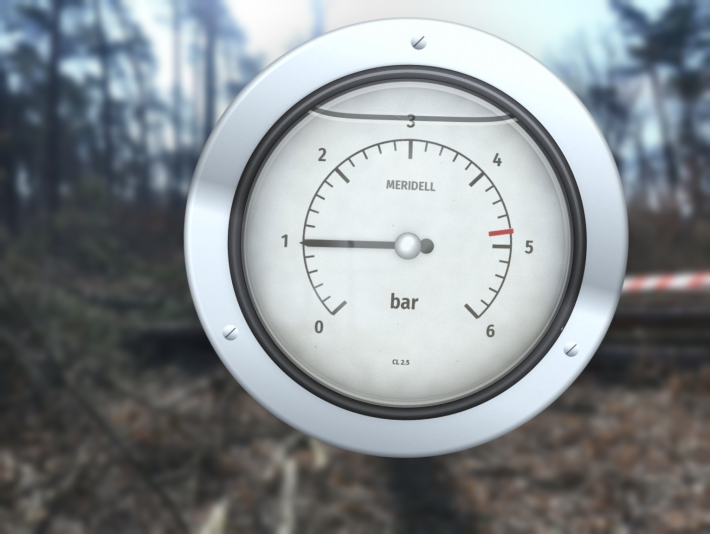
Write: 1 bar
